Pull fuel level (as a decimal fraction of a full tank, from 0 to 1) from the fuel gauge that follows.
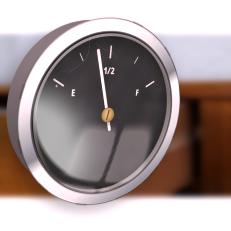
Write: 0.375
